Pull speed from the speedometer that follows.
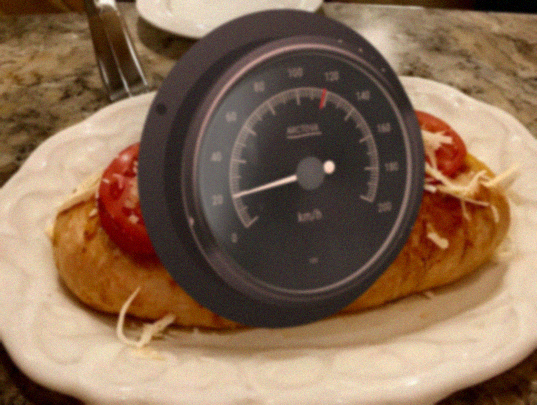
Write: 20 km/h
